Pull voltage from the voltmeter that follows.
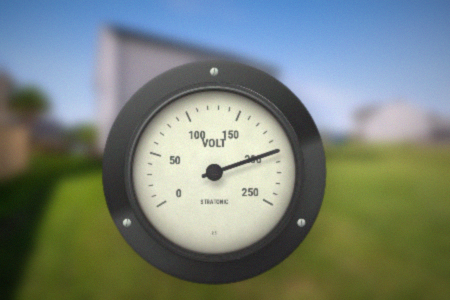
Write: 200 V
